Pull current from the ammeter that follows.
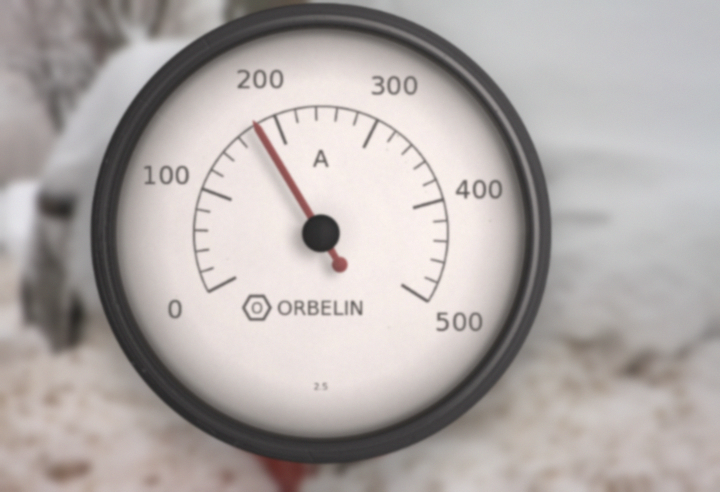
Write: 180 A
